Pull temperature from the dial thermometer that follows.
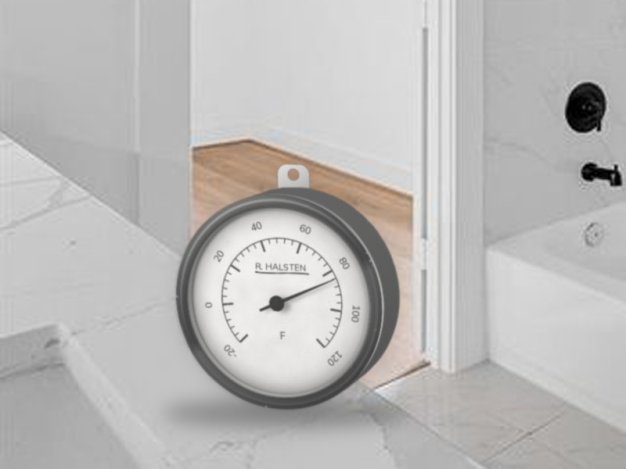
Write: 84 °F
